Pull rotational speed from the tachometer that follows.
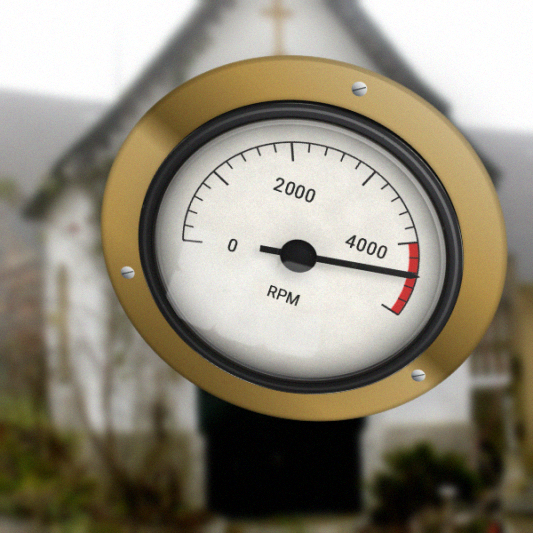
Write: 4400 rpm
